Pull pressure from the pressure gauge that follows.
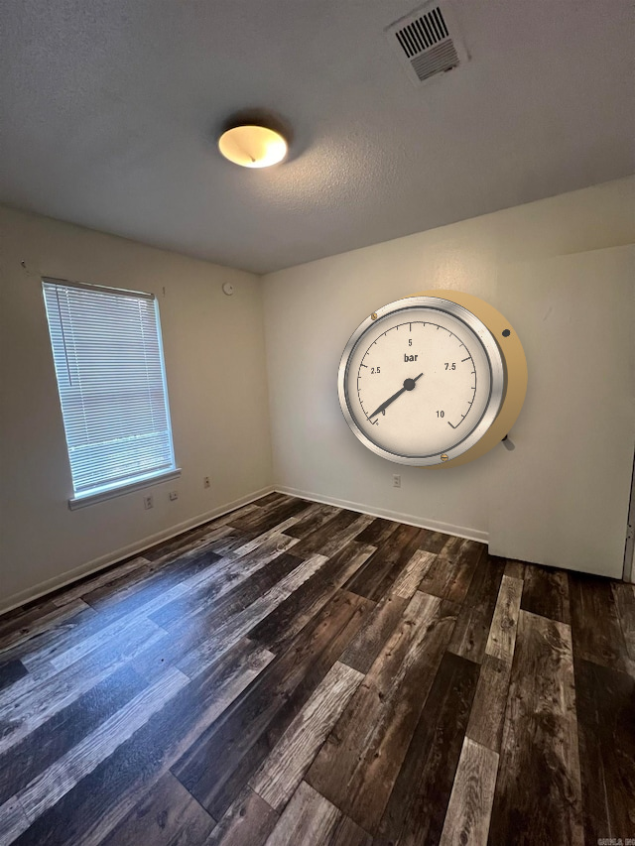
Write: 0.25 bar
